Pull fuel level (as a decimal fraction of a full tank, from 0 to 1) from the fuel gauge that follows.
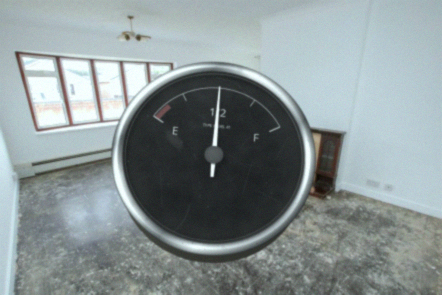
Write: 0.5
